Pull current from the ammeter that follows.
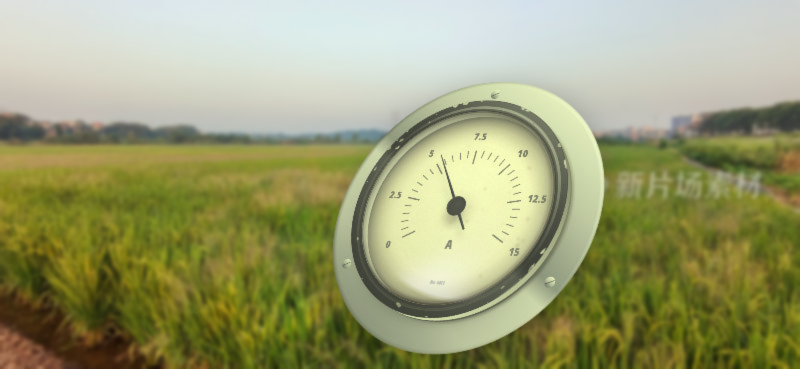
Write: 5.5 A
